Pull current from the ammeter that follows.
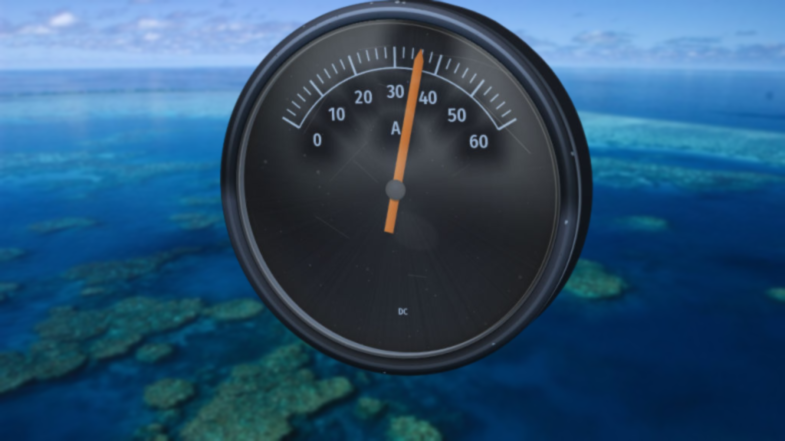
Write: 36 A
